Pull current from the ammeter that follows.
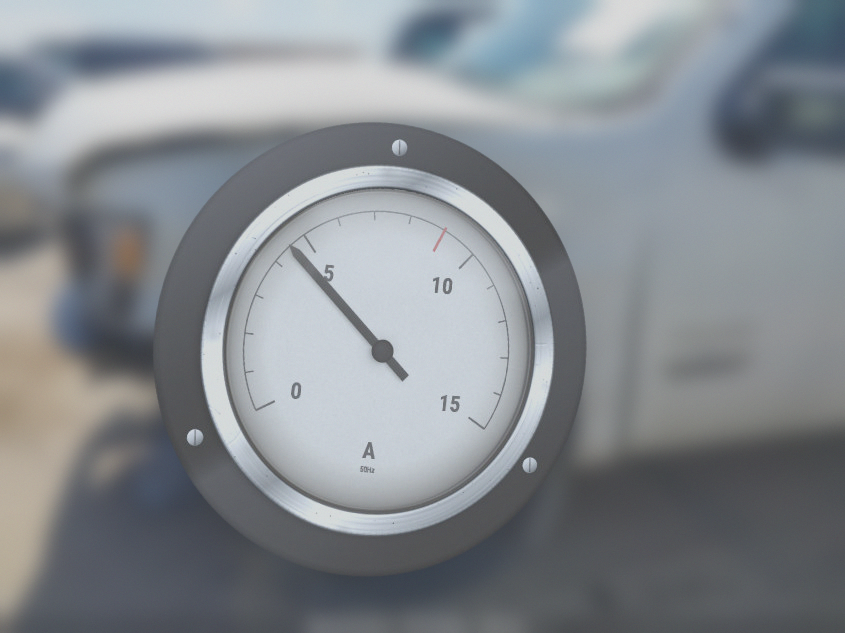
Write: 4.5 A
